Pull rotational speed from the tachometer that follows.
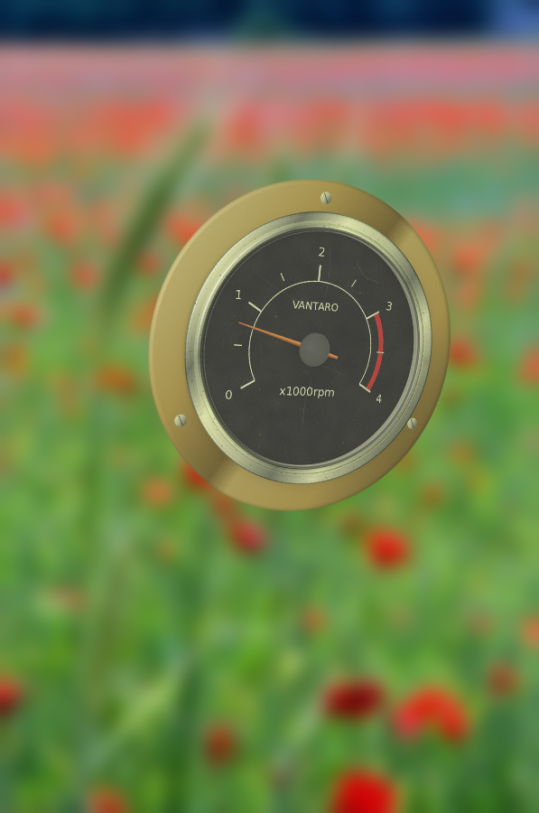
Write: 750 rpm
